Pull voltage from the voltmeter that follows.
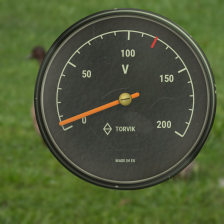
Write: 5 V
